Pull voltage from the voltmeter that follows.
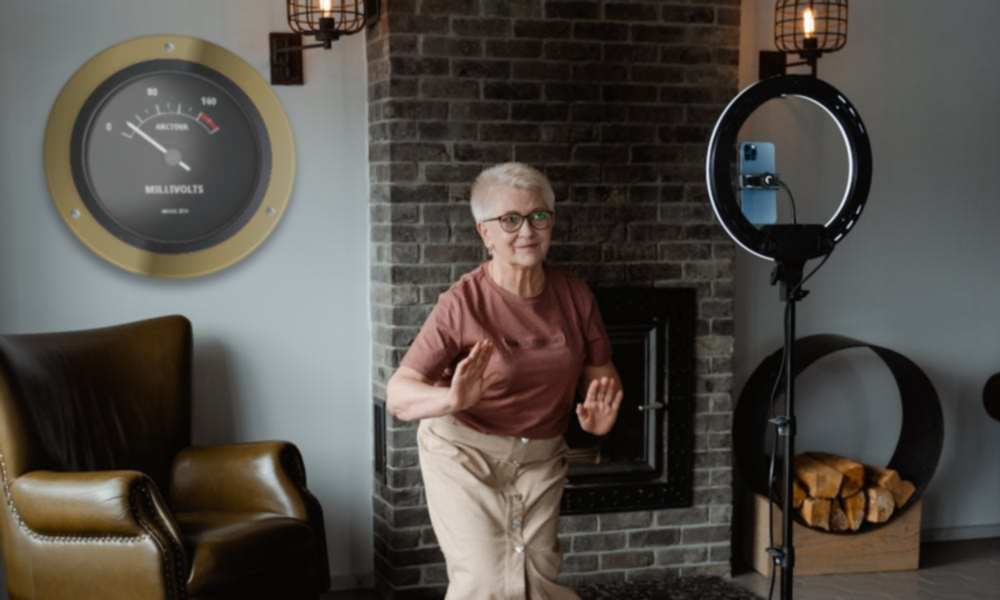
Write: 20 mV
